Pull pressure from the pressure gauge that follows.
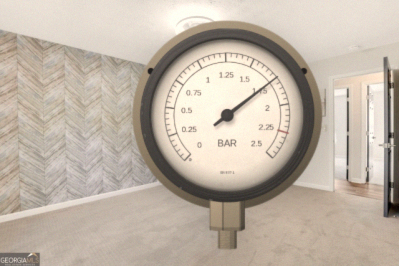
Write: 1.75 bar
